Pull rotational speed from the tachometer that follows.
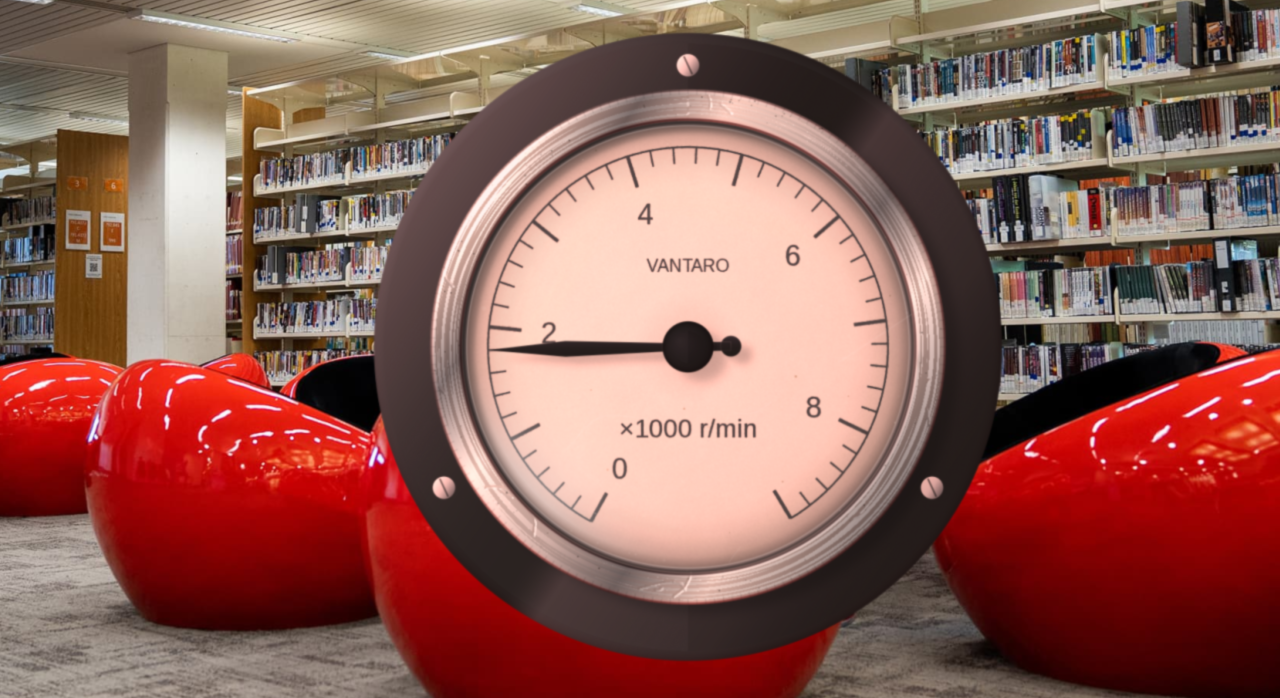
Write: 1800 rpm
